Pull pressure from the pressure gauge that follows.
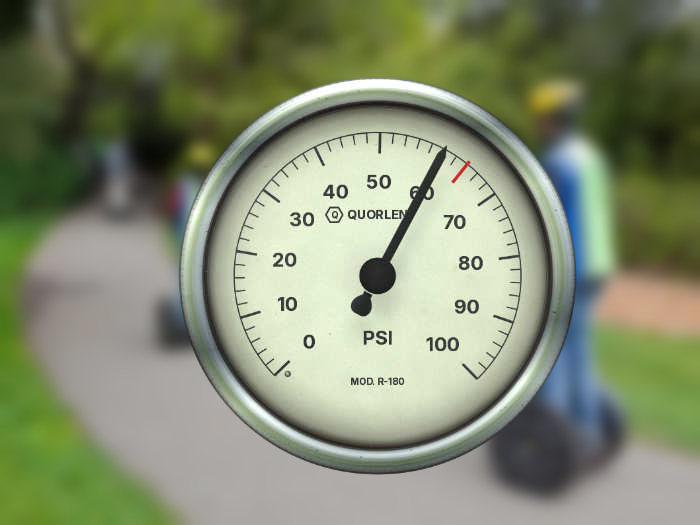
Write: 60 psi
